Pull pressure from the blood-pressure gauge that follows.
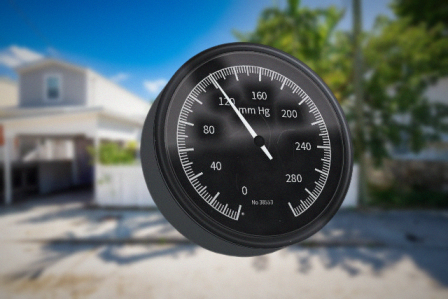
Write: 120 mmHg
